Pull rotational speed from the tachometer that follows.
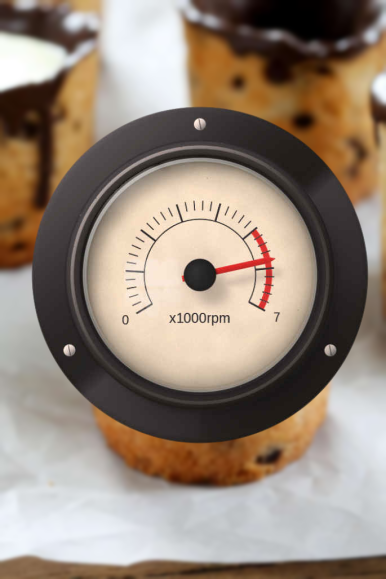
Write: 5800 rpm
